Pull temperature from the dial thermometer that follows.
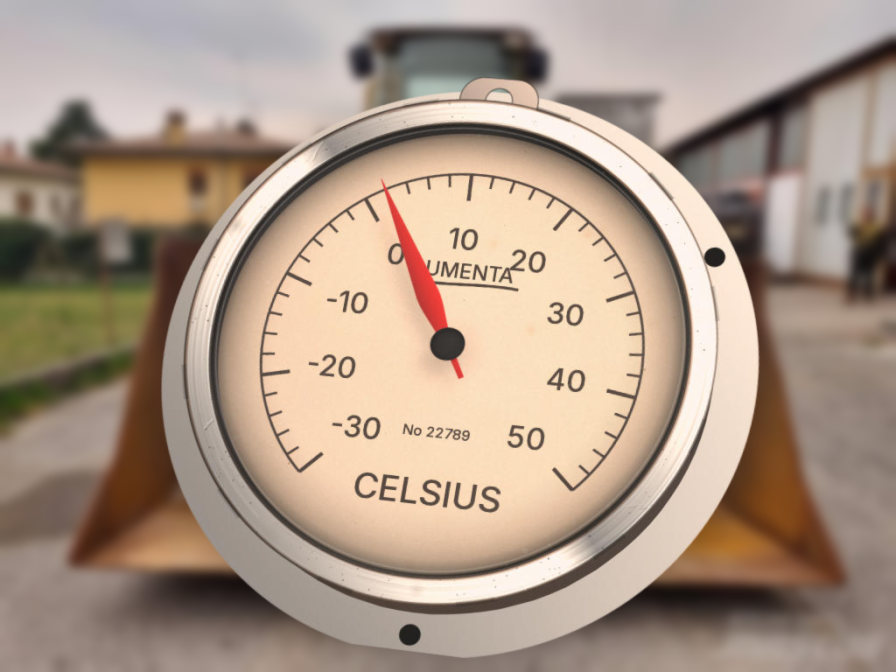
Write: 2 °C
